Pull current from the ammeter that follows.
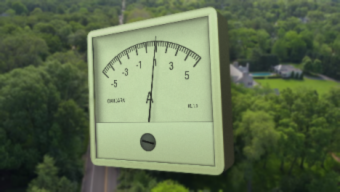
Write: 1 A
